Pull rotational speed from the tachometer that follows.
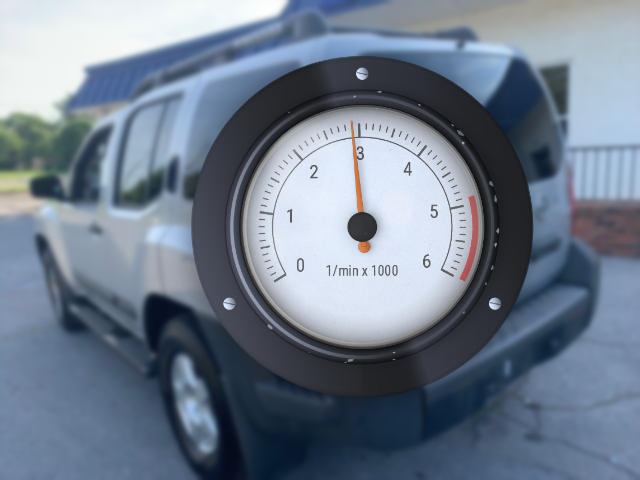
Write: 2900 rpm
